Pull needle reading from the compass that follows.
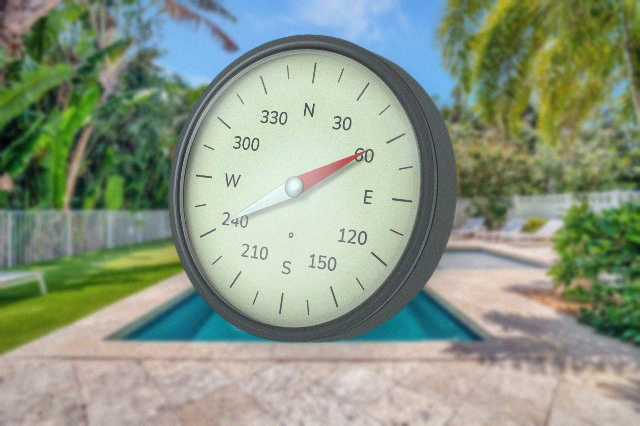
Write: 60 °
